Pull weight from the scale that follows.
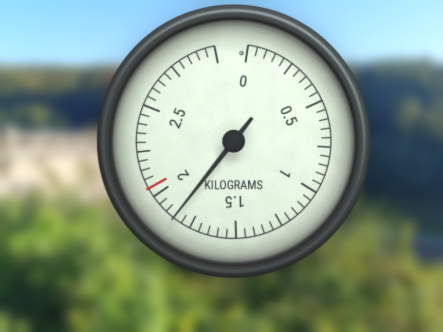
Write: 1.85 kg
